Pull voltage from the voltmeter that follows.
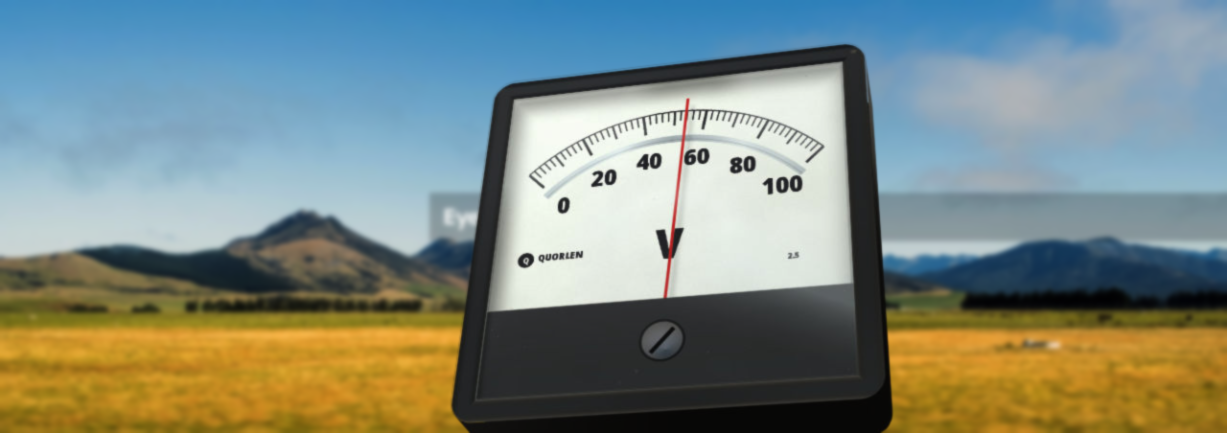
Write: 54 V
